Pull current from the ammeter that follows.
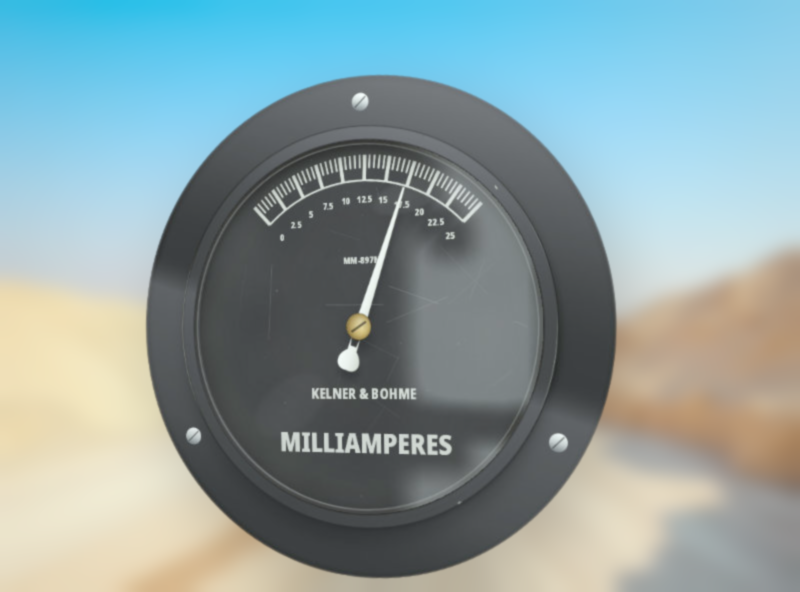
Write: 17.5 mA
